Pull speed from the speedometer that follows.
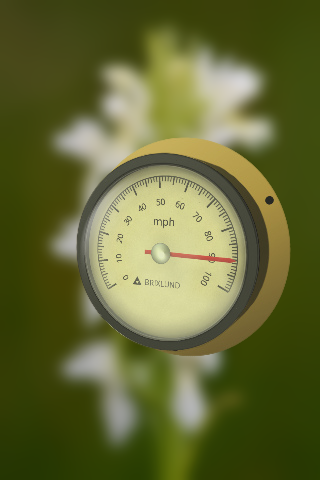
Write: 90 mph
